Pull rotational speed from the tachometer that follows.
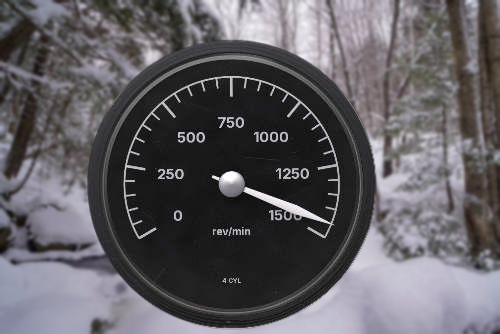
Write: 1450 rpm
